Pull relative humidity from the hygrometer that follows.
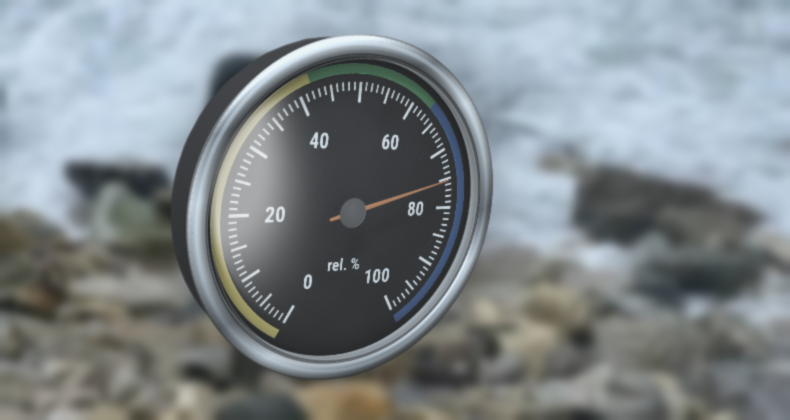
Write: 75 %
